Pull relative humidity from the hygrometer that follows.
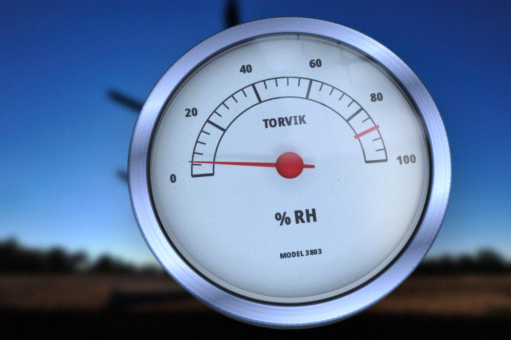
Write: 4 %
